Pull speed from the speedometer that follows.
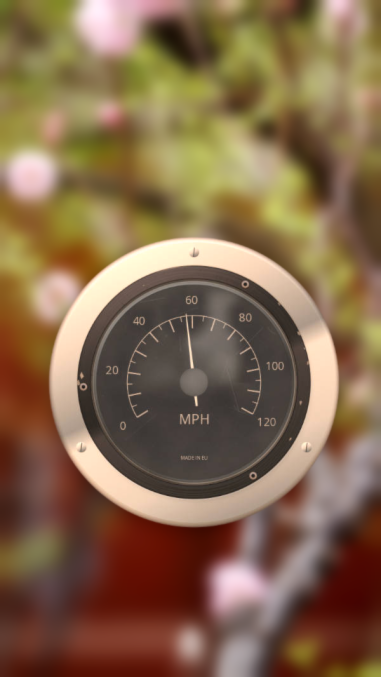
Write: 57.5 mph
